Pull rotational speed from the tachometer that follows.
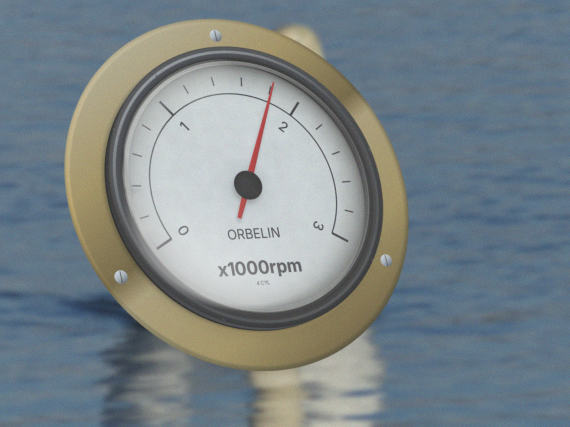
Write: 1800 rpm
